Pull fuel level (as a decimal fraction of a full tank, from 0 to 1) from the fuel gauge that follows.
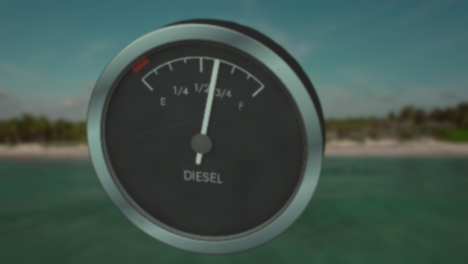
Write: 0.625
